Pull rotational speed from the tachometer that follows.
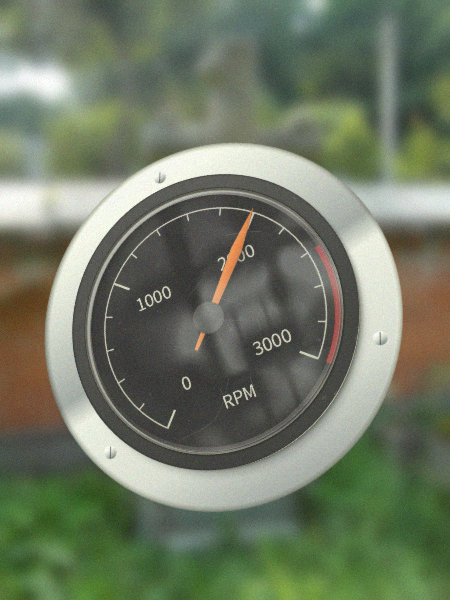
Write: 2000 rpm
